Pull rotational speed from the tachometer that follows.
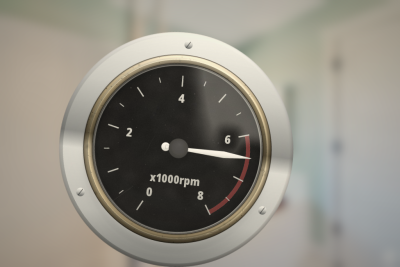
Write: 6500 rpm
